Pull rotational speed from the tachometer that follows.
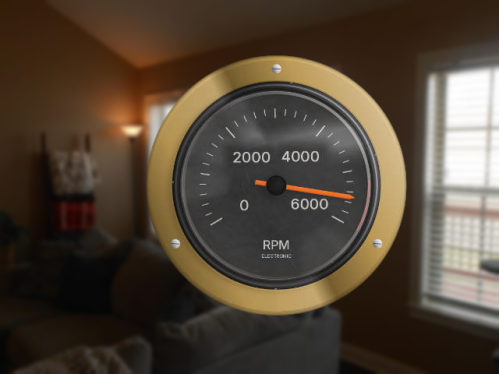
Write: 5500 rpm
